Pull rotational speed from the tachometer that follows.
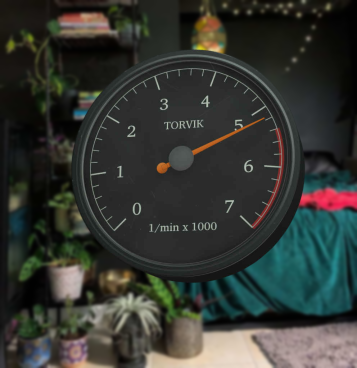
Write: 5200 rpm
